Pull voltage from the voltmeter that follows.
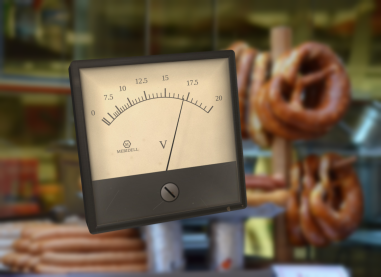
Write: 17 V
